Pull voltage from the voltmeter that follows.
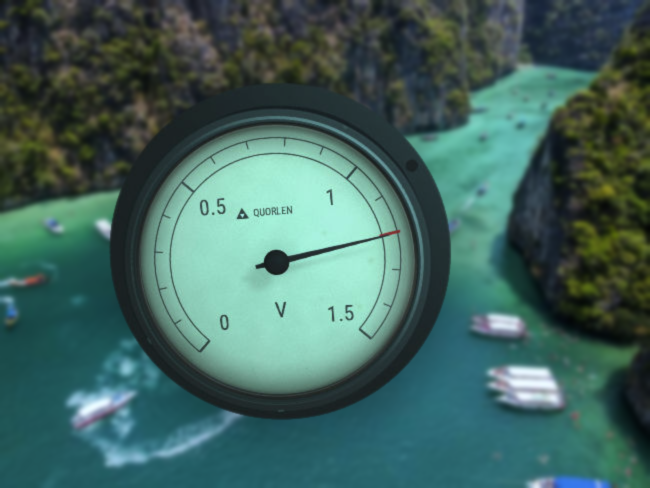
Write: 1.2 V
